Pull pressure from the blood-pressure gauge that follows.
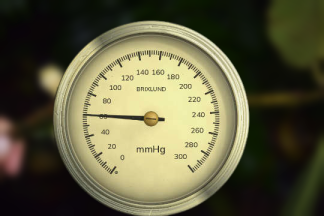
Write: 60 mmHg
